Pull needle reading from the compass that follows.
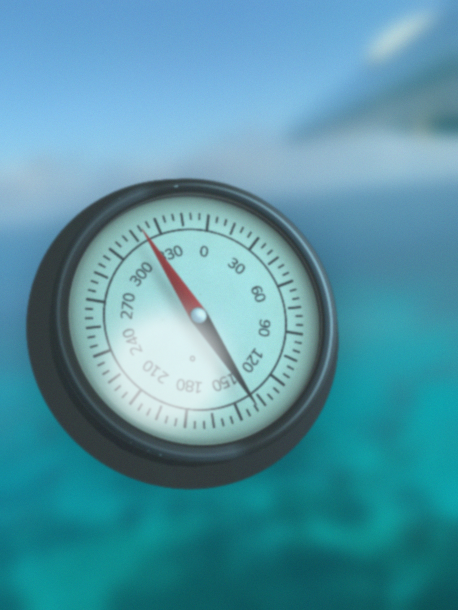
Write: 320 °
